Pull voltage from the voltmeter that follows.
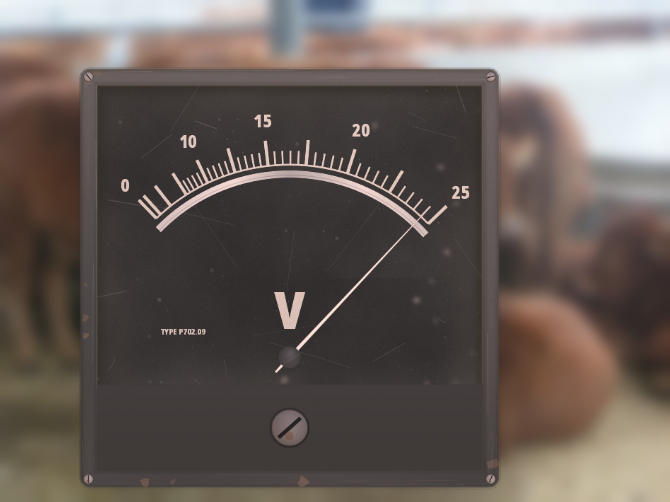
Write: 24.5 V
